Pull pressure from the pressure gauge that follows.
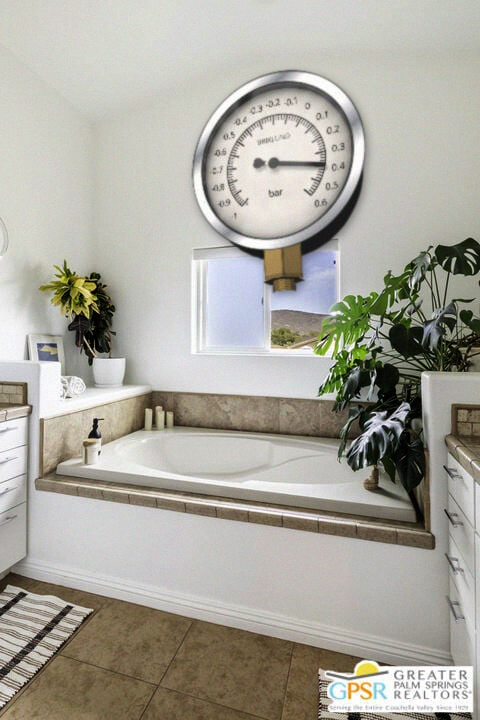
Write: 0.4 bar
